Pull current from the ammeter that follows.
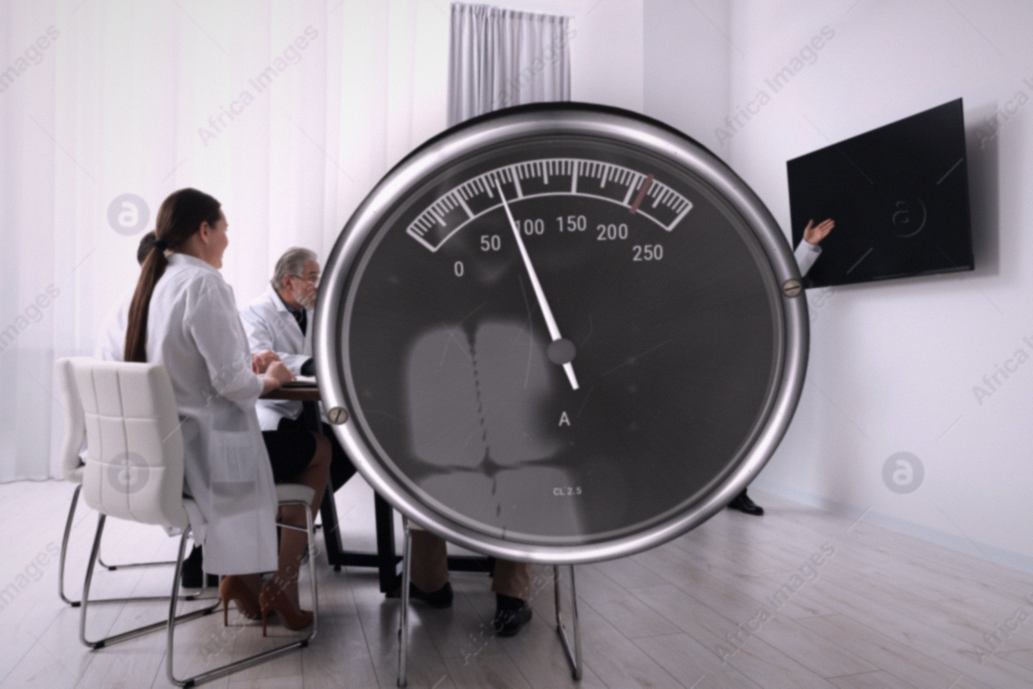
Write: 85 A
